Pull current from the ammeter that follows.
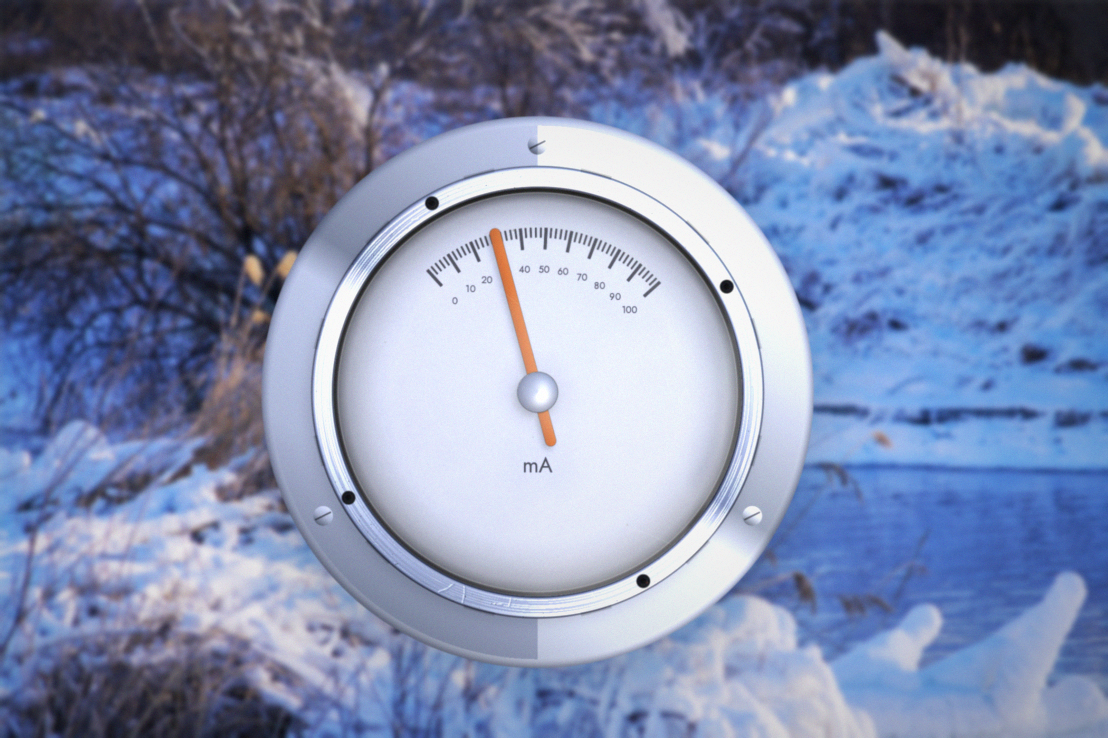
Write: 30 mA
